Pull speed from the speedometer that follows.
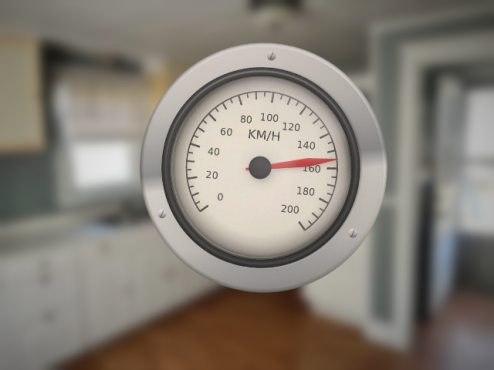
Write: 155 km/h
